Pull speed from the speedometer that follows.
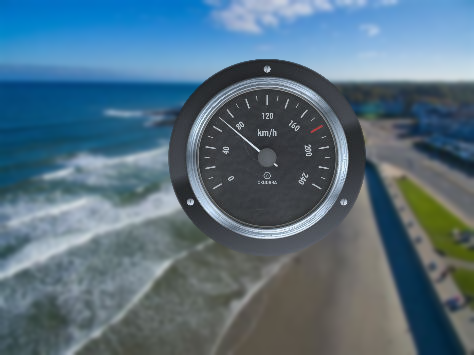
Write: 70 km/h
